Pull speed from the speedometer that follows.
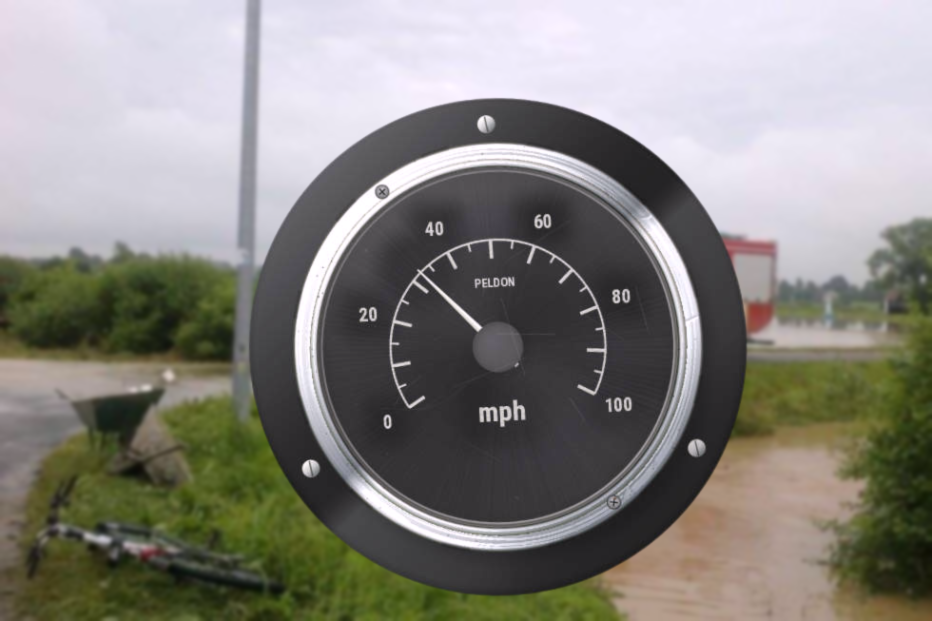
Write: 32.5 mph
